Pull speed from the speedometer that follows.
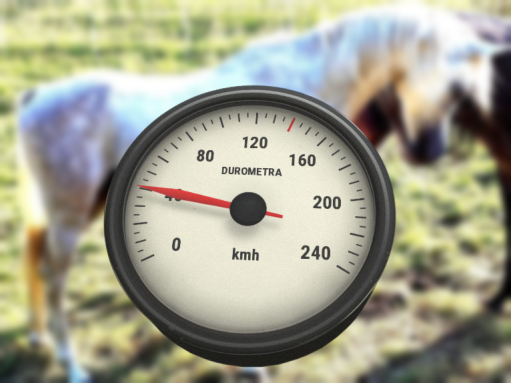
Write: 40 km/h
